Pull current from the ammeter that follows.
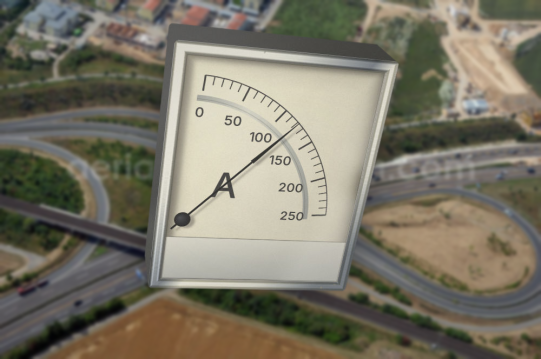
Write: 120 A
